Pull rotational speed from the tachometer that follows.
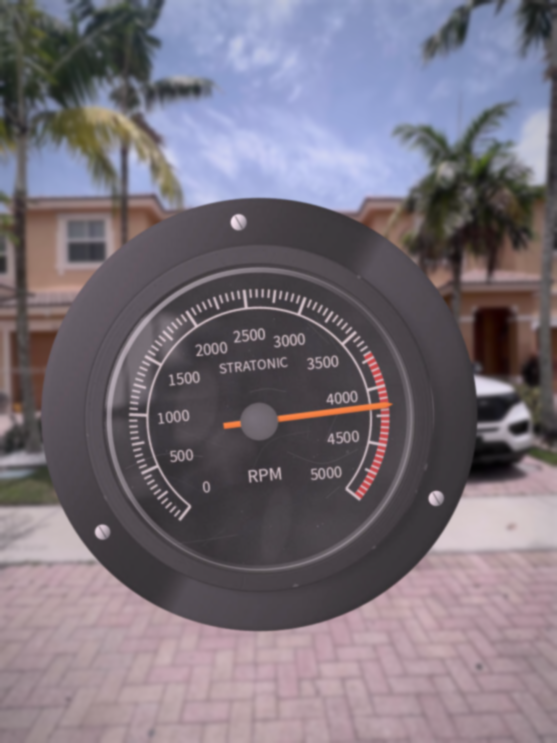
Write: 4150 rpm
